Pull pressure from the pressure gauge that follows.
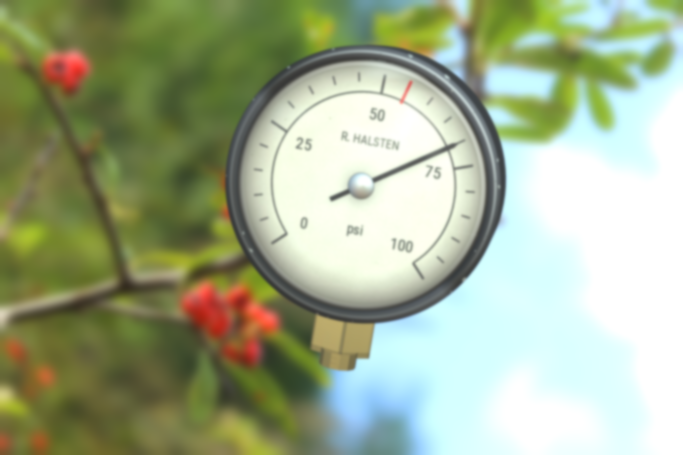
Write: 70 psi
